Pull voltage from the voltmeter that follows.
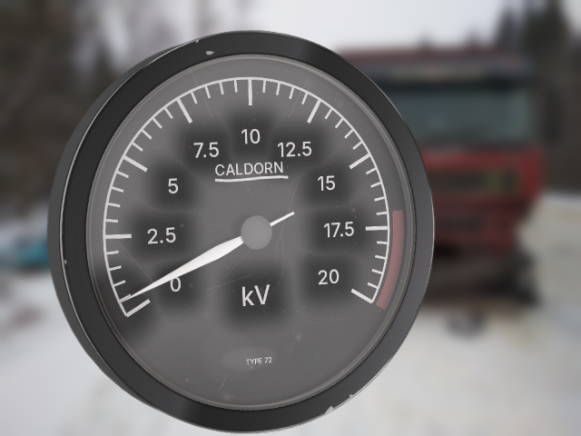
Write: 0.5 kV
